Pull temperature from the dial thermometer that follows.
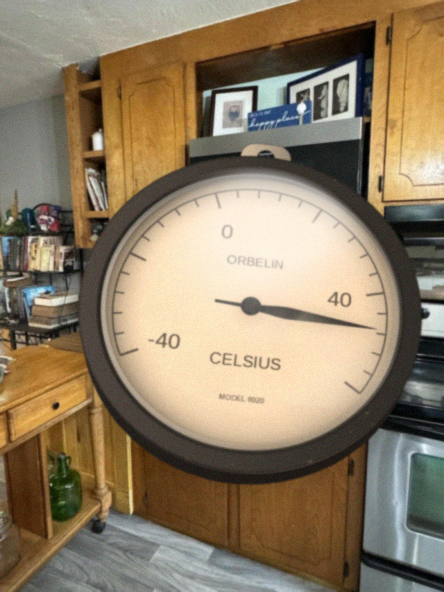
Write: 48 °C
